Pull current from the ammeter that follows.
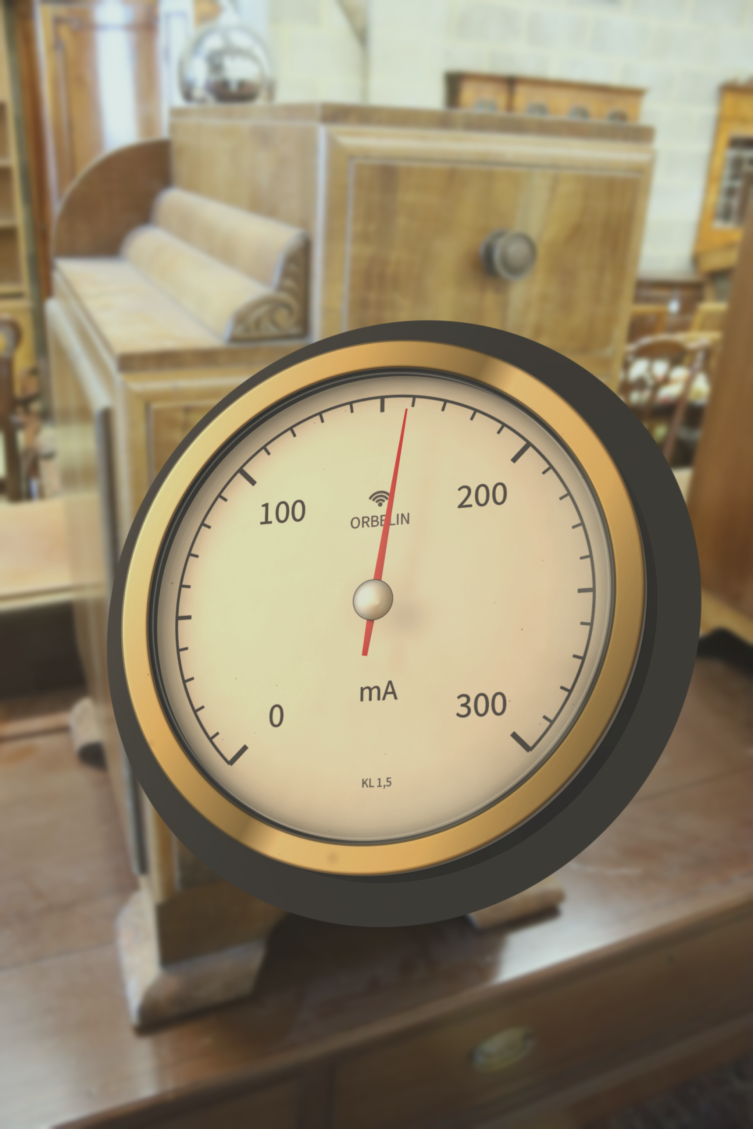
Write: 160 mA
